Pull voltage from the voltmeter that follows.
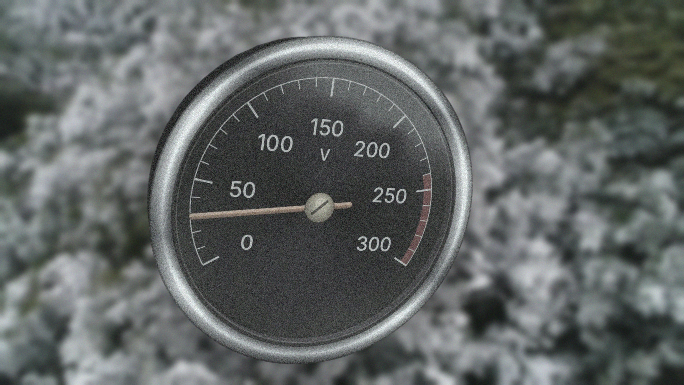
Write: 30 V
